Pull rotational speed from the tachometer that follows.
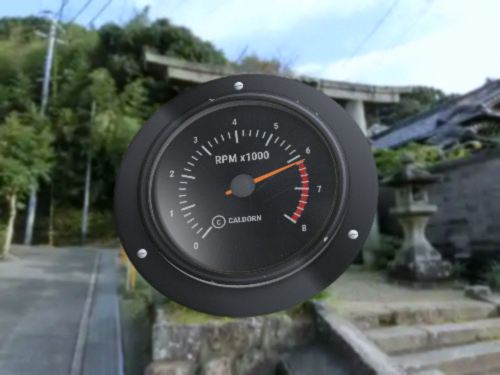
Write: 6200 rpm
